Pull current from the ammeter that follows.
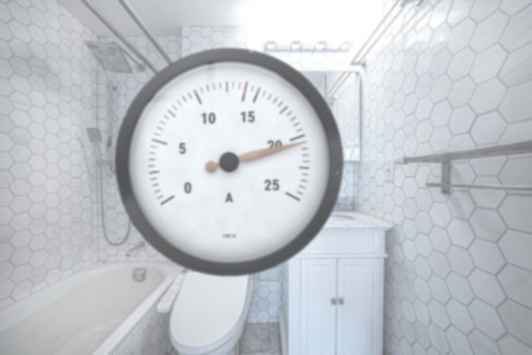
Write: 20.5 A
